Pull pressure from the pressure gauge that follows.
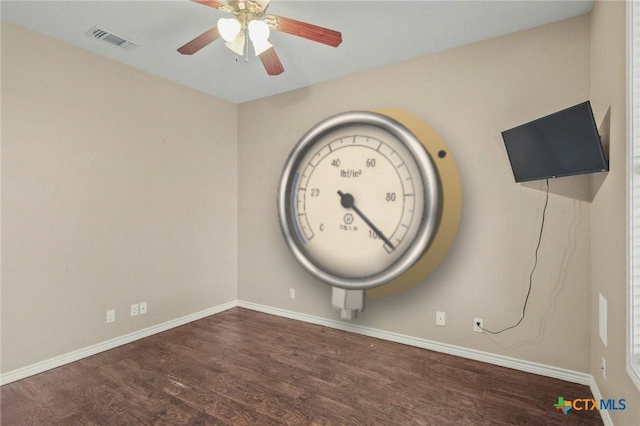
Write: 97.5 psi
